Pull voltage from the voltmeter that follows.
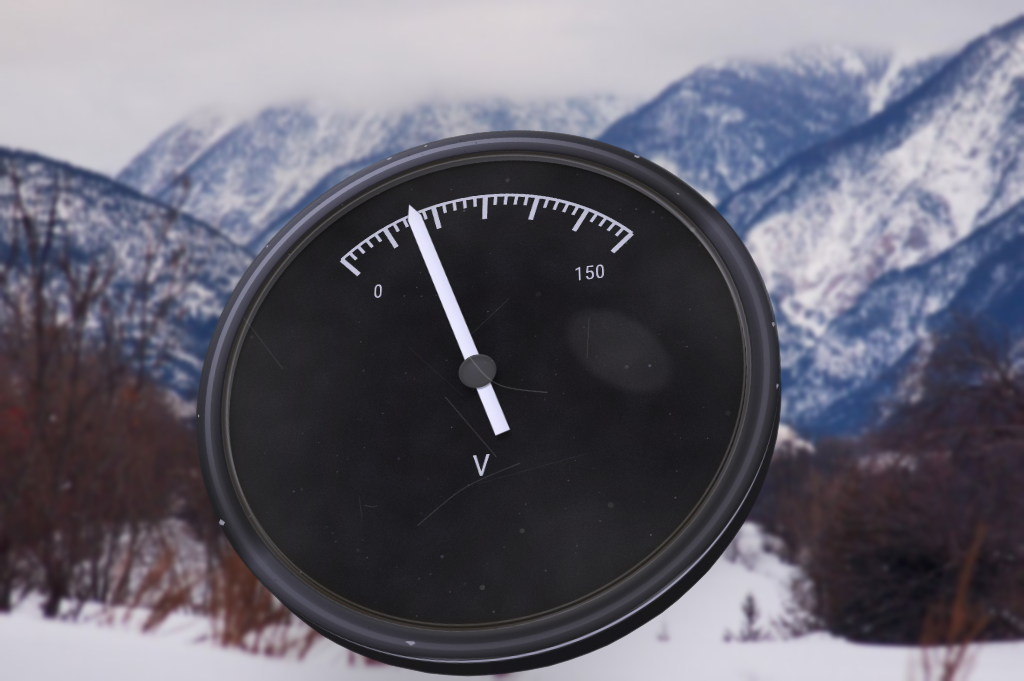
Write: 40 V
